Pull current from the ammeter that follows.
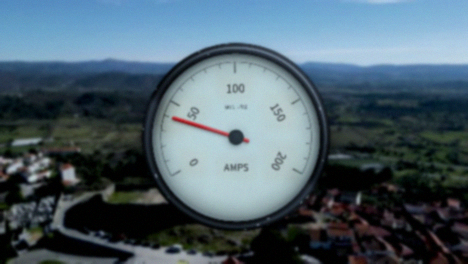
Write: 40 A
